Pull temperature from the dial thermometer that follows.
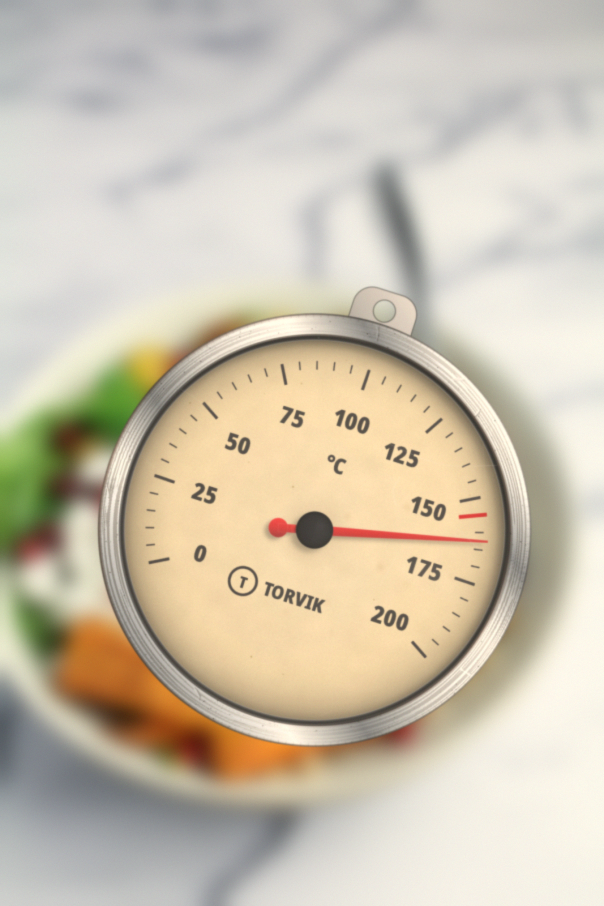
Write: 162.5 °C
